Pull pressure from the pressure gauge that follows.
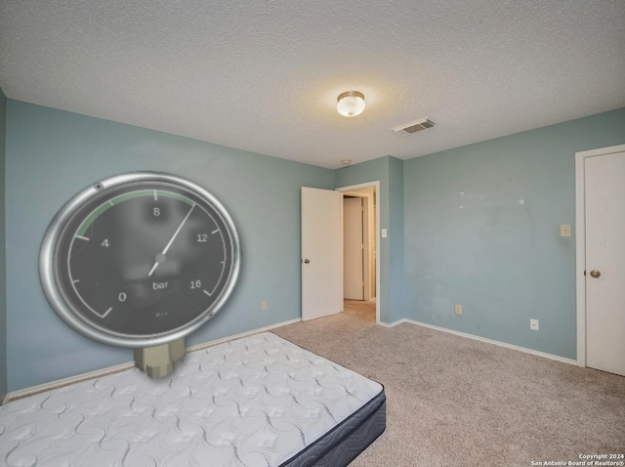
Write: 10 bar
